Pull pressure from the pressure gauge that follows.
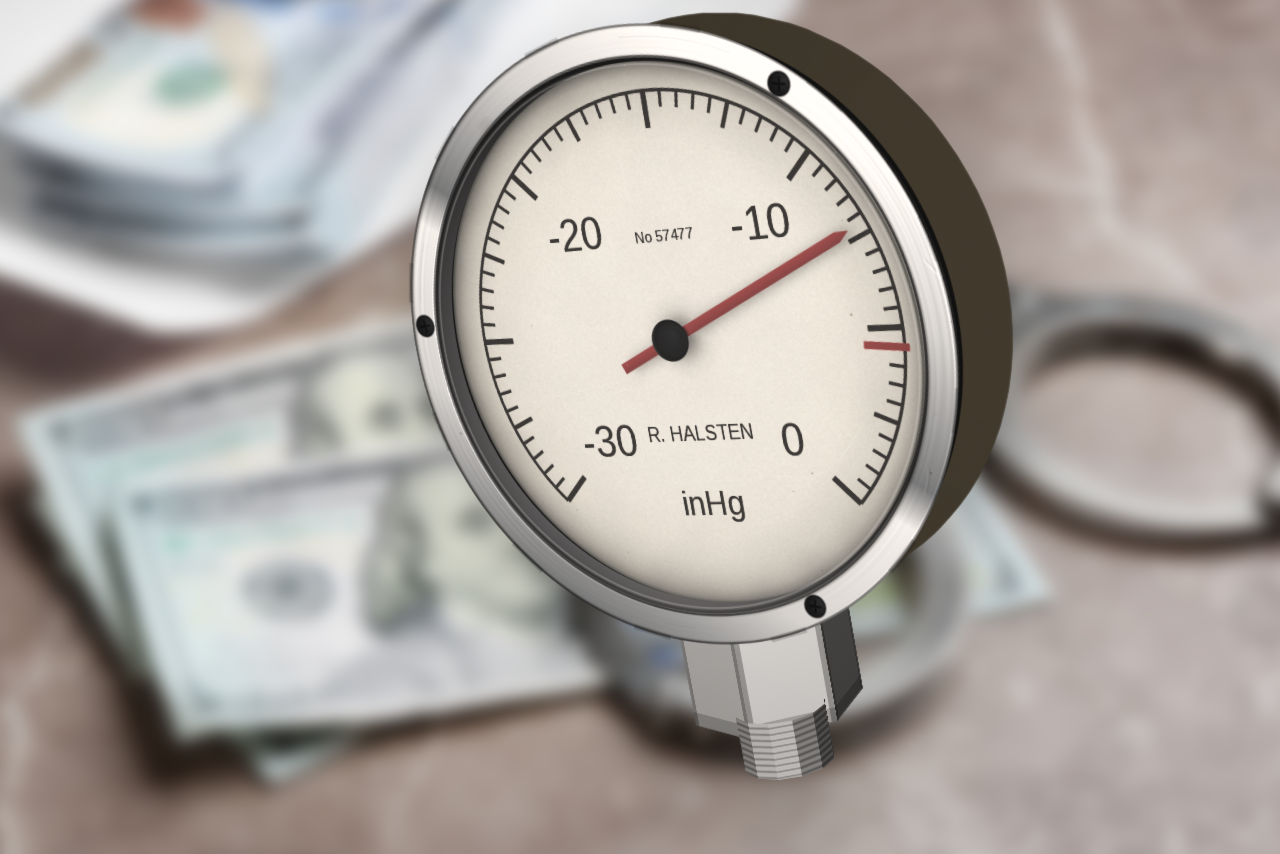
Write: -7.75 inHg
